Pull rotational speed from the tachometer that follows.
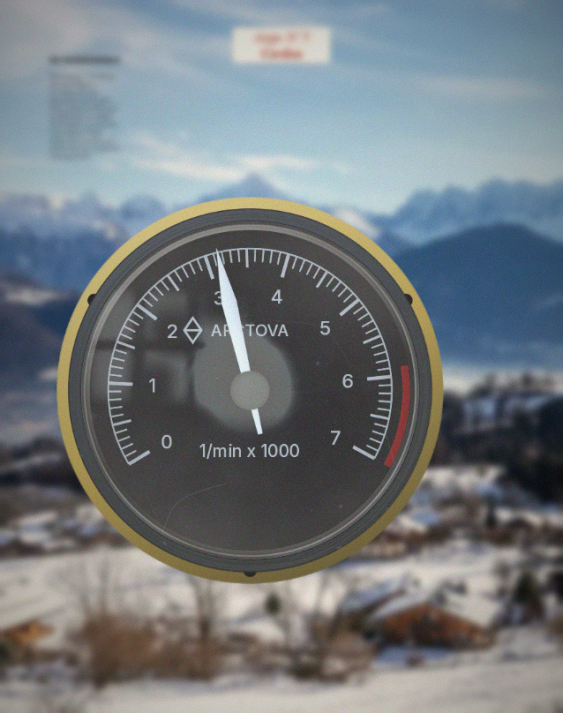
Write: 3150 rpm
